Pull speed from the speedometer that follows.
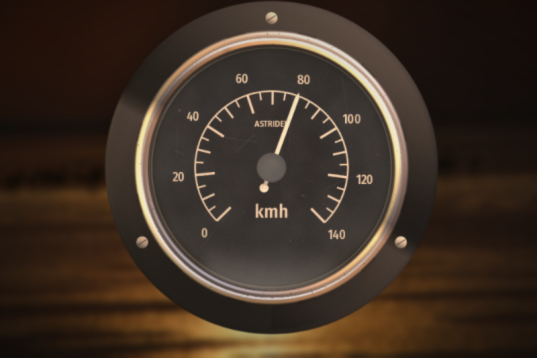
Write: 80 km/h
